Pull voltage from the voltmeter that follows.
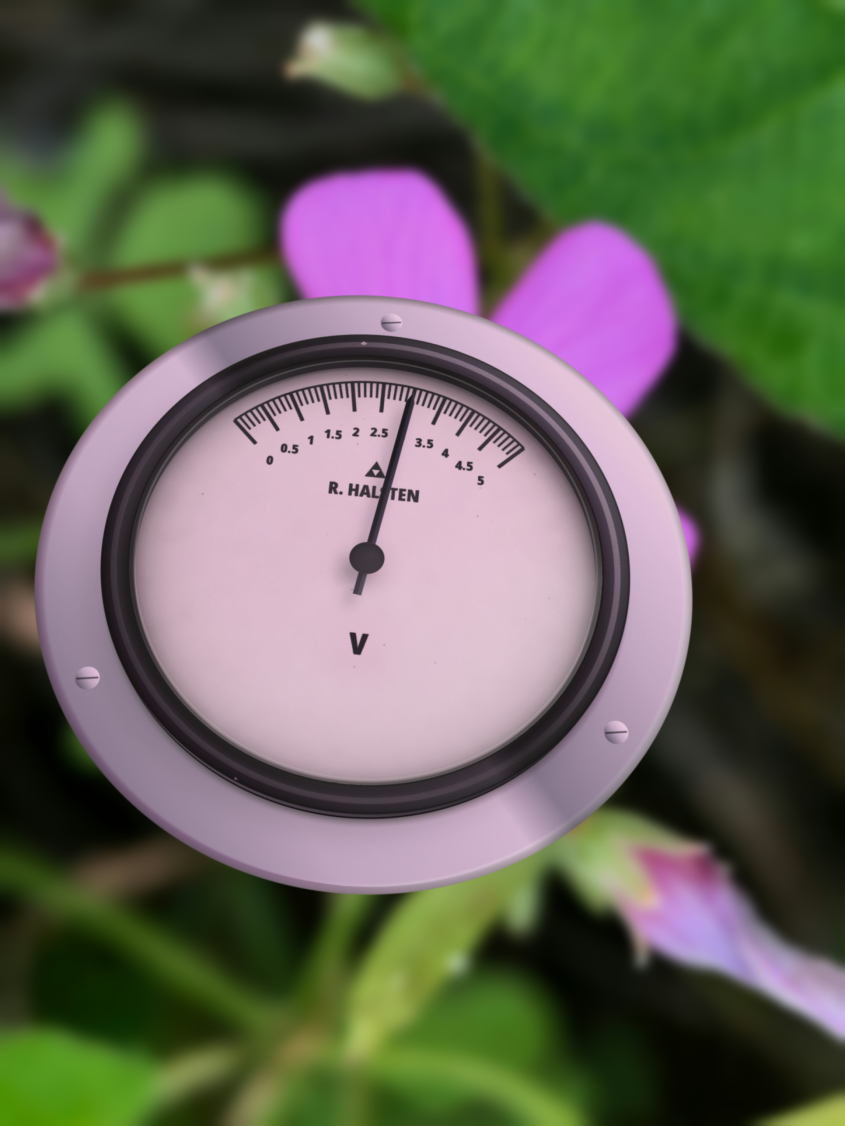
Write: 3 V
